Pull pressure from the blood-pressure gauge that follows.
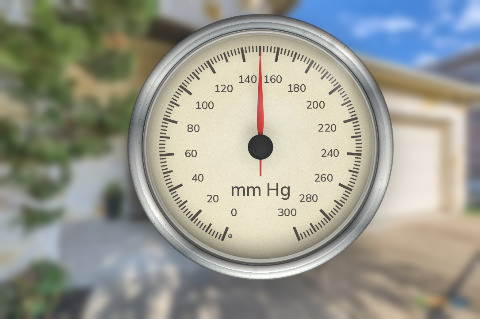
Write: 150 mmHg
